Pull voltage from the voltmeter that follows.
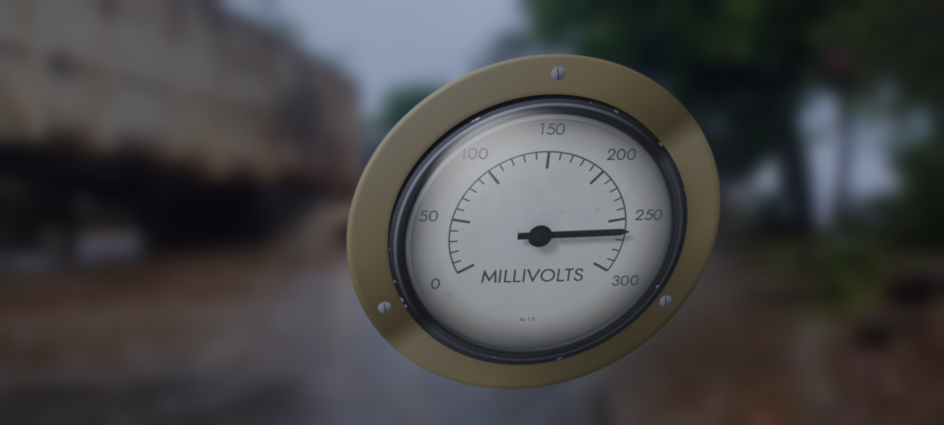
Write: 260 mV
